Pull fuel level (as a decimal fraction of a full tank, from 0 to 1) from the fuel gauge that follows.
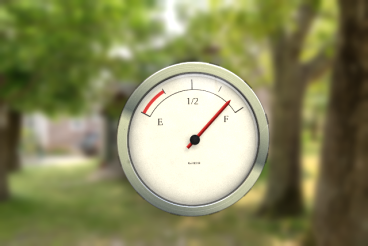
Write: 0.875
